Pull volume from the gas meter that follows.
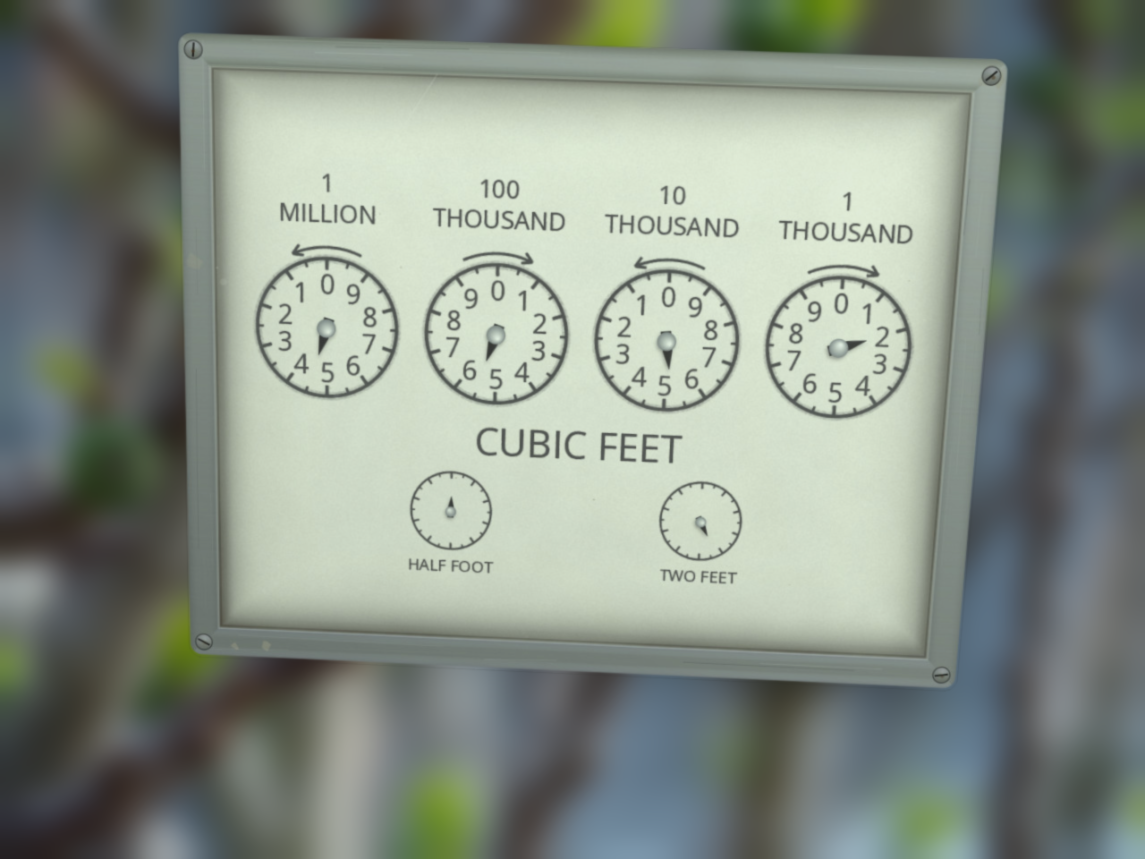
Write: 455200 ft³
